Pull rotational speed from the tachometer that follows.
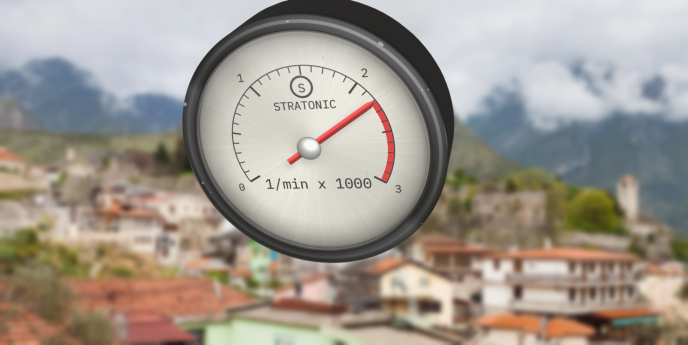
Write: 2200 rpm
